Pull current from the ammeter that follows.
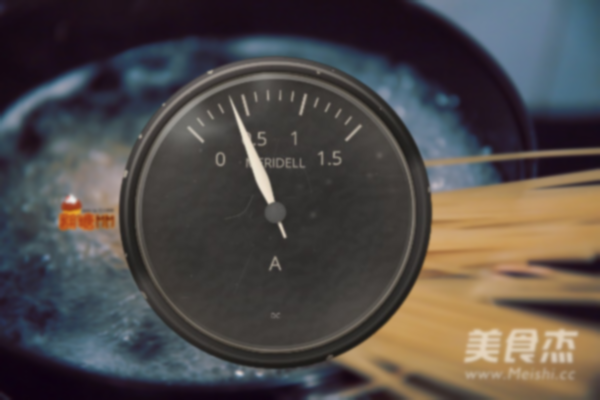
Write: 0.4 A
